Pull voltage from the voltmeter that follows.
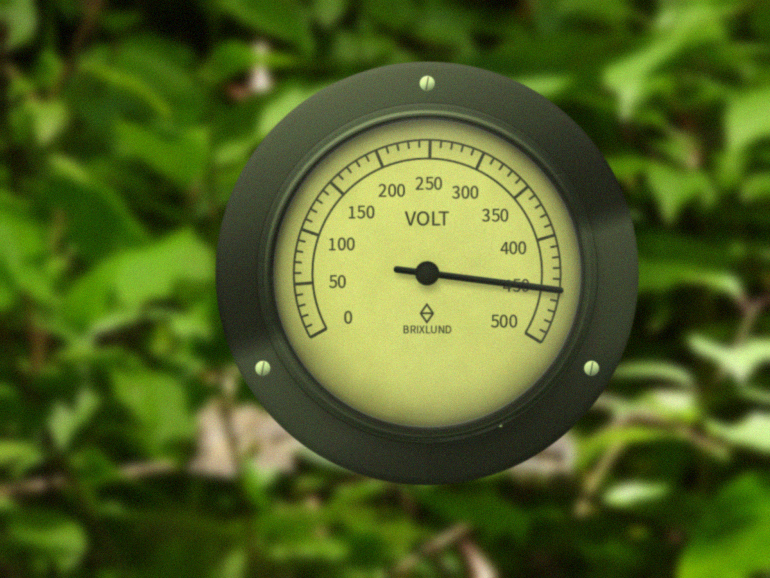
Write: 450 V
